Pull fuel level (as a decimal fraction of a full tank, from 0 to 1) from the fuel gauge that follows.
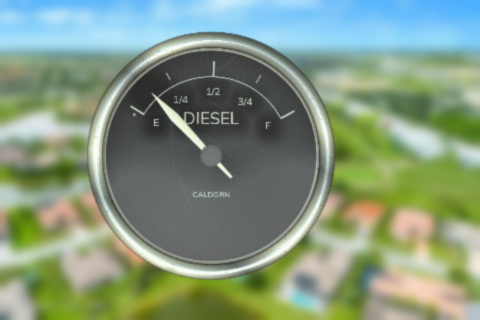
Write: 0.125
